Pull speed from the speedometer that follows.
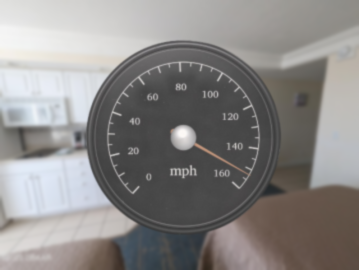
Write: 152.5 mph
